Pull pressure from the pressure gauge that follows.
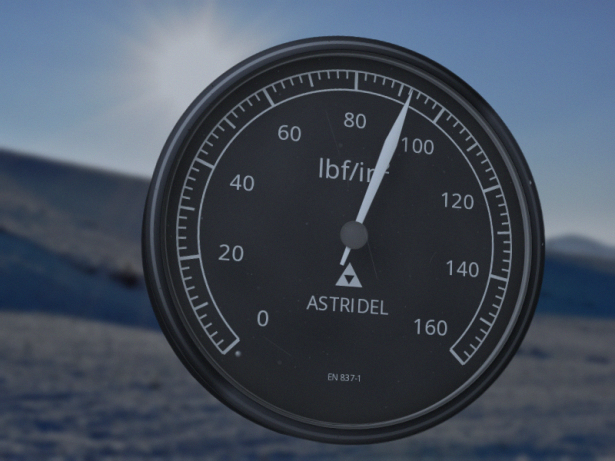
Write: 92 psi
